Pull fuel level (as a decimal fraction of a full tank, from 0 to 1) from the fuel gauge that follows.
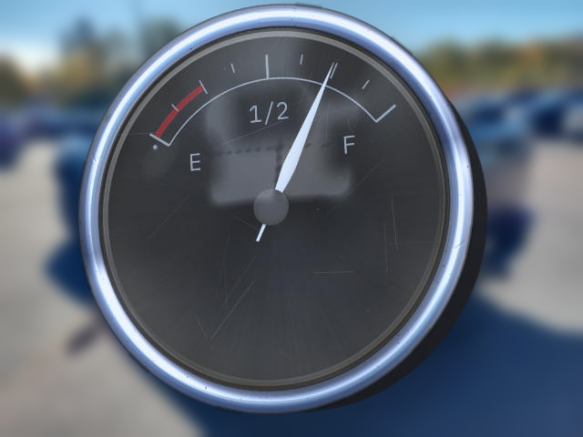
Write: 0.75
